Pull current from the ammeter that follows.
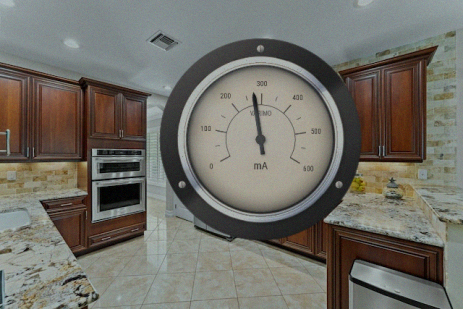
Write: 275 mA
